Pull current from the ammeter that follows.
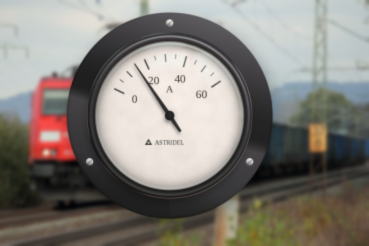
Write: 15 A
